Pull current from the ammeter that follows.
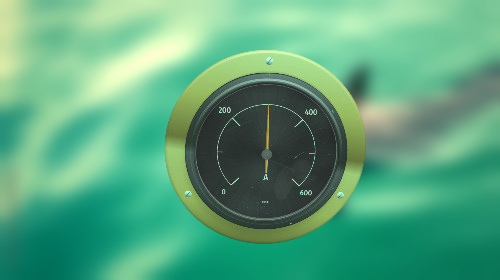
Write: 300 A
